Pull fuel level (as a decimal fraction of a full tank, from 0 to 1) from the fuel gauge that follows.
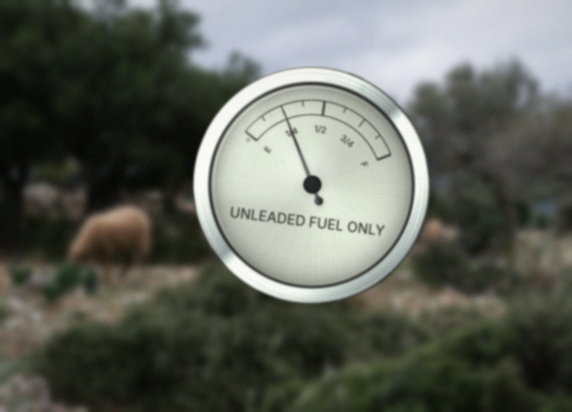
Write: 0.25
